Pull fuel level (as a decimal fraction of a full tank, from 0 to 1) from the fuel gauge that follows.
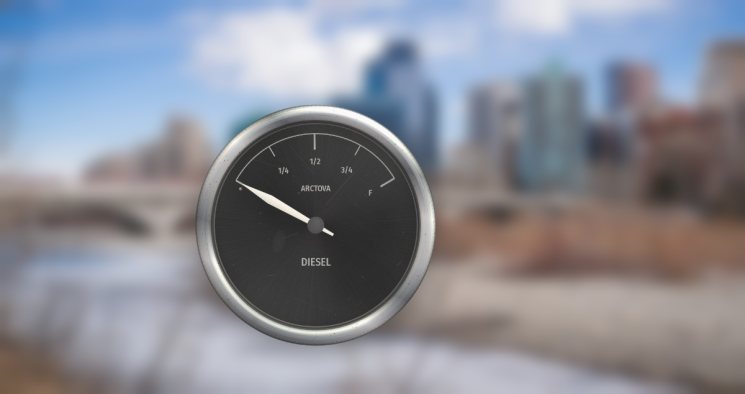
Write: 0
